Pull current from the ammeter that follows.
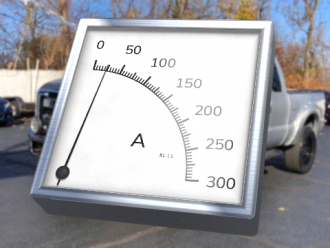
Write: 25 A
